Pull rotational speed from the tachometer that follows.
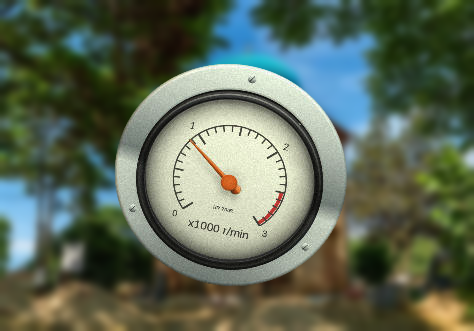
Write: 900 rpm
